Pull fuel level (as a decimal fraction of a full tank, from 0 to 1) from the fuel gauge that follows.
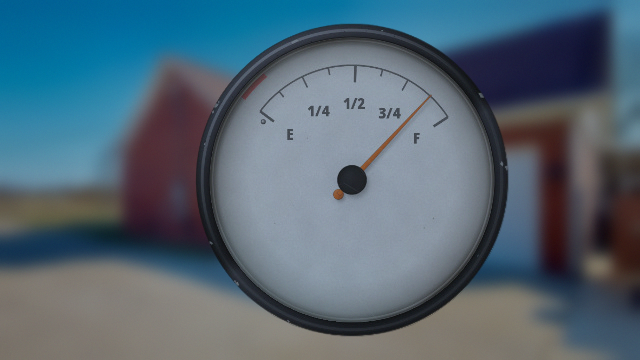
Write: 0.875
